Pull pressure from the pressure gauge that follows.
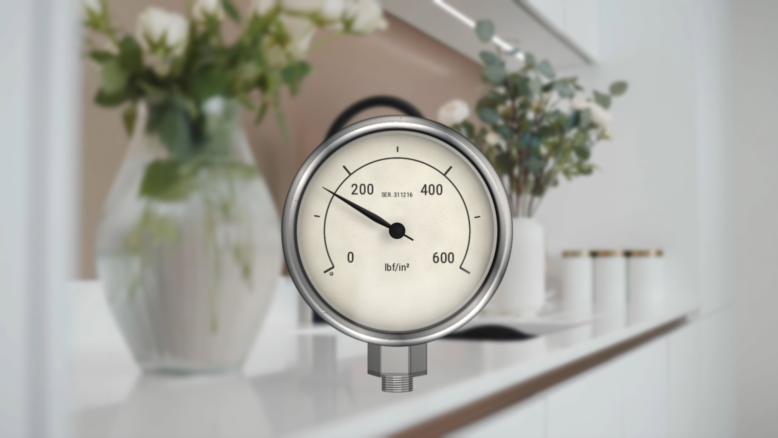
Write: 150 psi
